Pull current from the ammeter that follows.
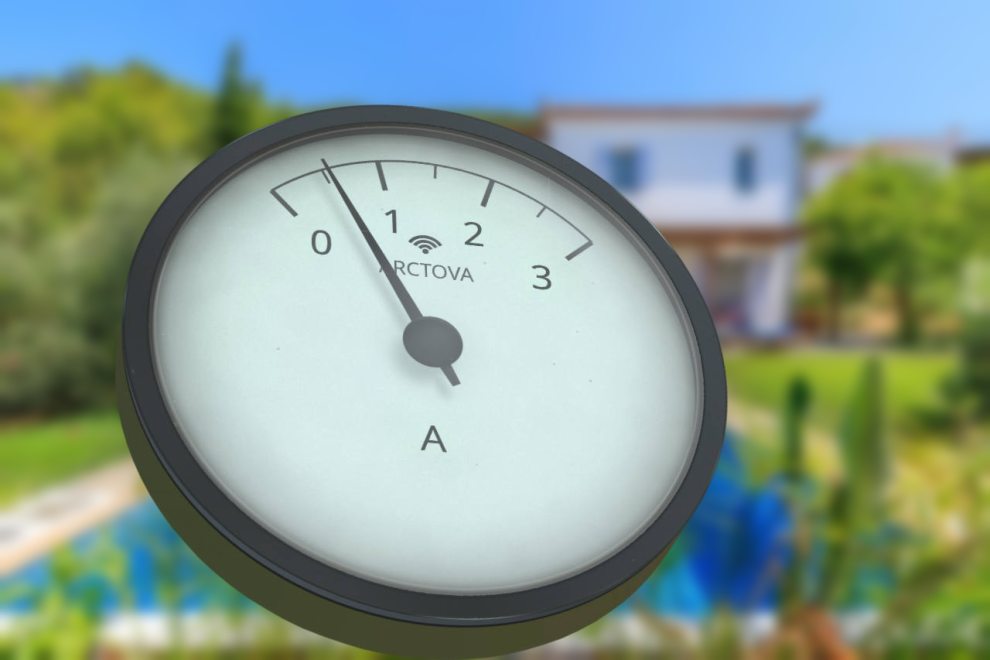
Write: 0.5 A
